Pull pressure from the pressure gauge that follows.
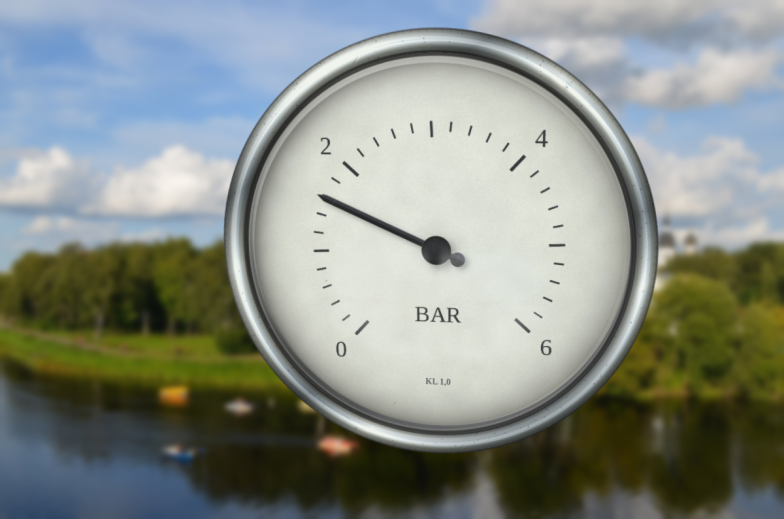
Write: 1.6 bar
